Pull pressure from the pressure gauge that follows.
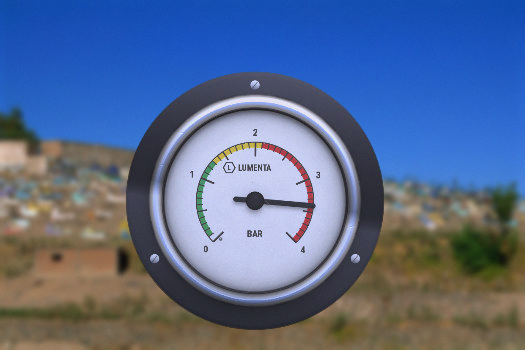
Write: 3.4 bar
